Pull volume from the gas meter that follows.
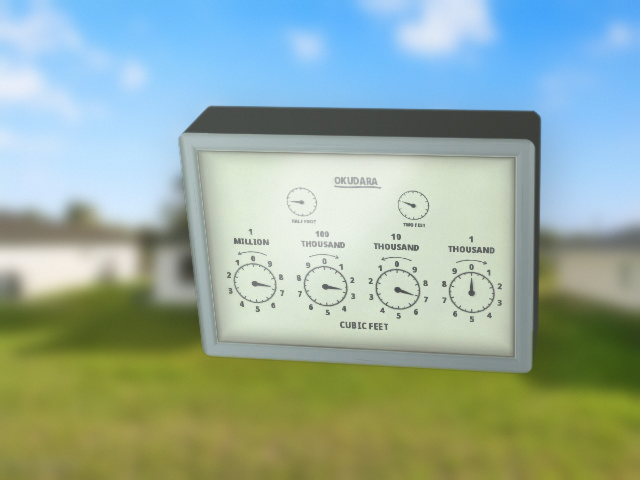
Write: 727000 ft³
